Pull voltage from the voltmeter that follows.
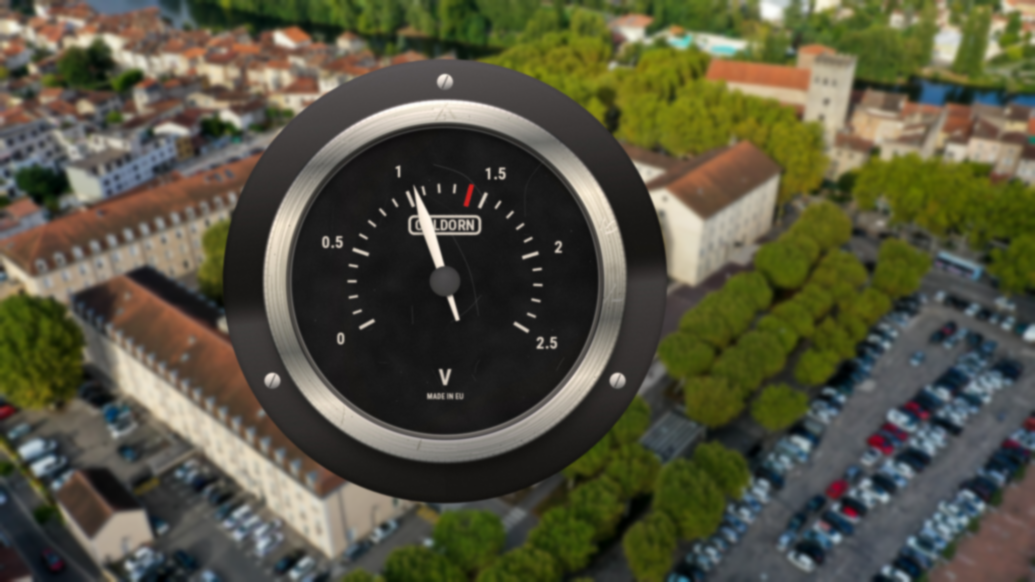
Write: 1.05 V
